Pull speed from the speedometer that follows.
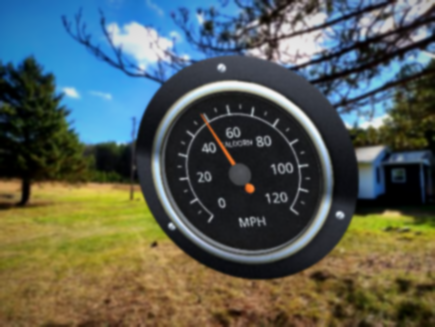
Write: 50 mph
